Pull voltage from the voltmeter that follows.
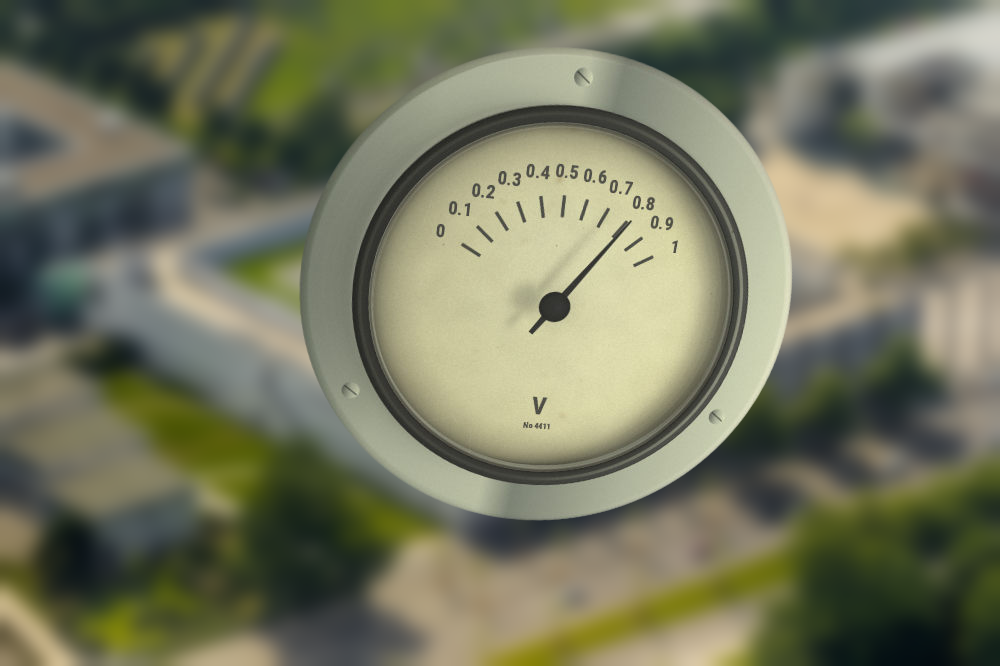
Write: 0.8 V
